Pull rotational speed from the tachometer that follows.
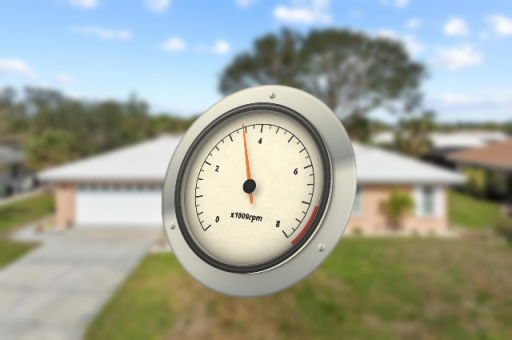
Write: 3500 rpm
